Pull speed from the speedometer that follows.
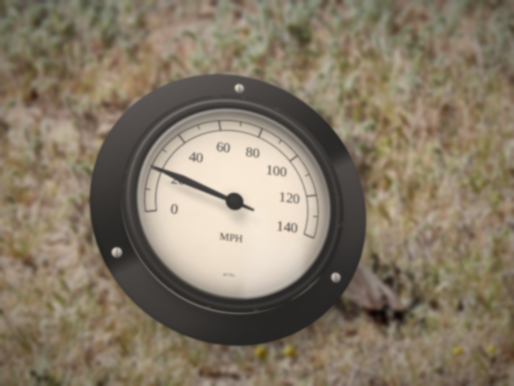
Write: 20 mph
